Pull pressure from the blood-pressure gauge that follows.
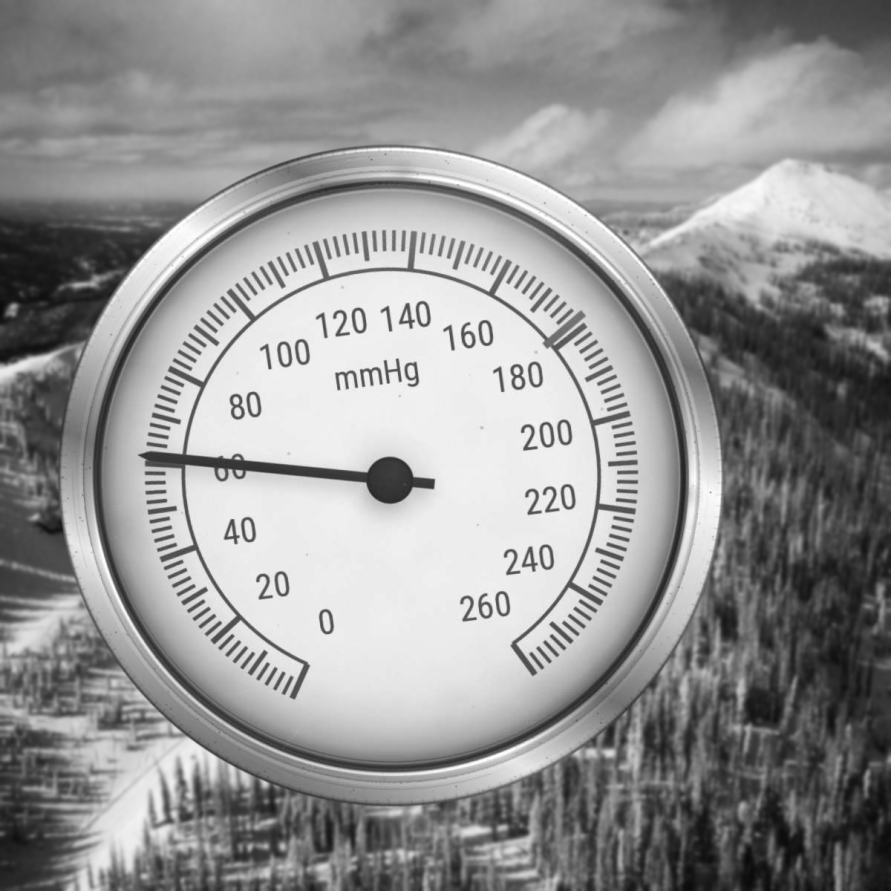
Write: 62 mmHg
